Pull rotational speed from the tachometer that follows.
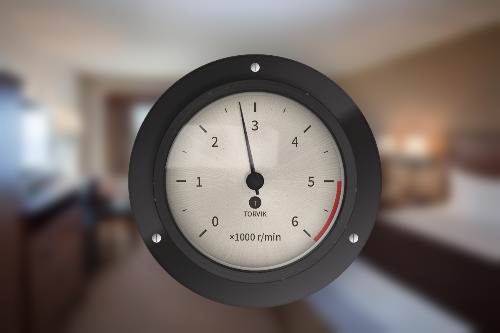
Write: 2750 rpm
